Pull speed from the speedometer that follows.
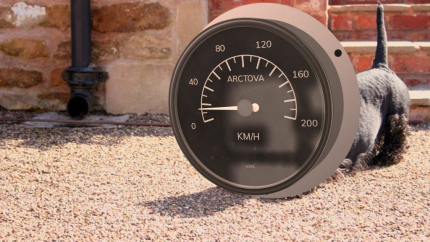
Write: 15 km/h
